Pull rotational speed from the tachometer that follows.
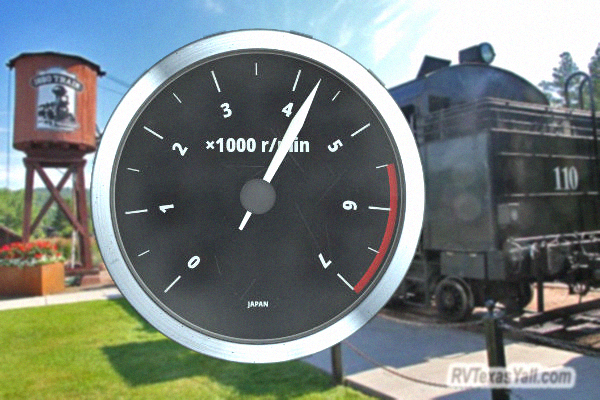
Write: 4250 rpm
